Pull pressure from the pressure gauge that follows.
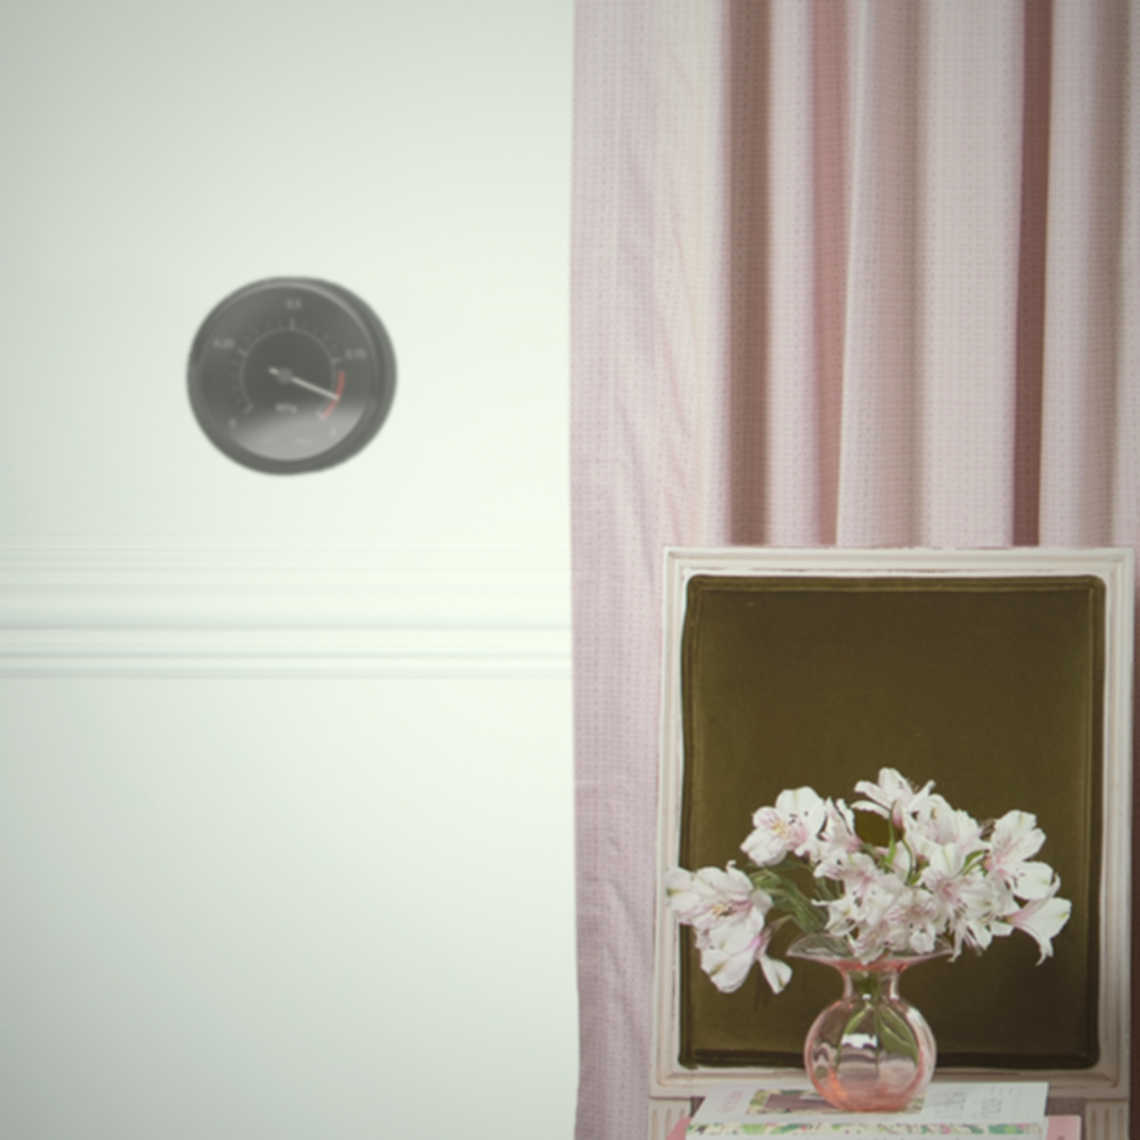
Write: 0.9 MPa
